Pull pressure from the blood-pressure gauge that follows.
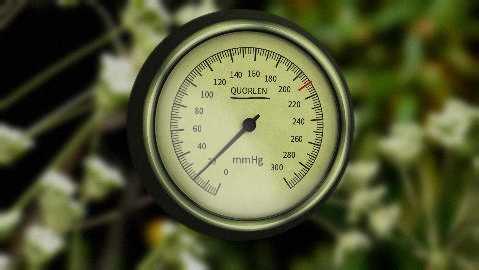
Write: 20 mmHg
